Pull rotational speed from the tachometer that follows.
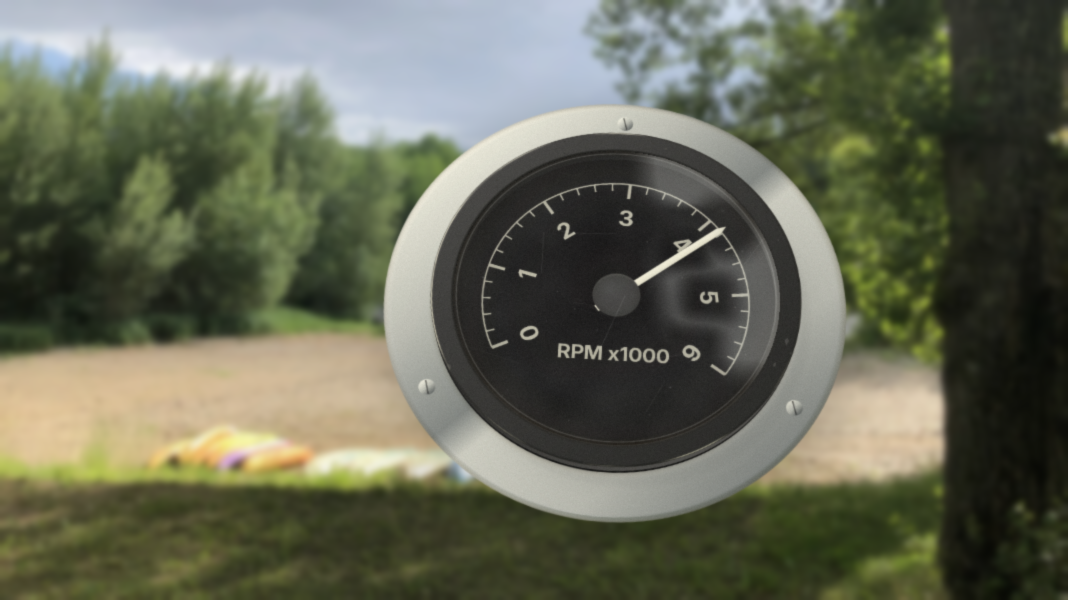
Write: 4200 rpm
